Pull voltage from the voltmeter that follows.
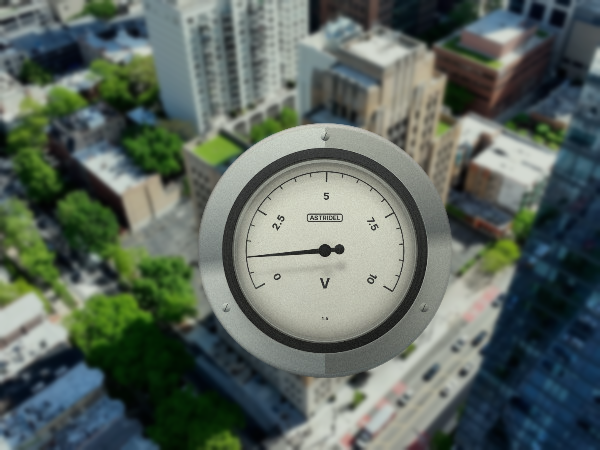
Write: 1 V
